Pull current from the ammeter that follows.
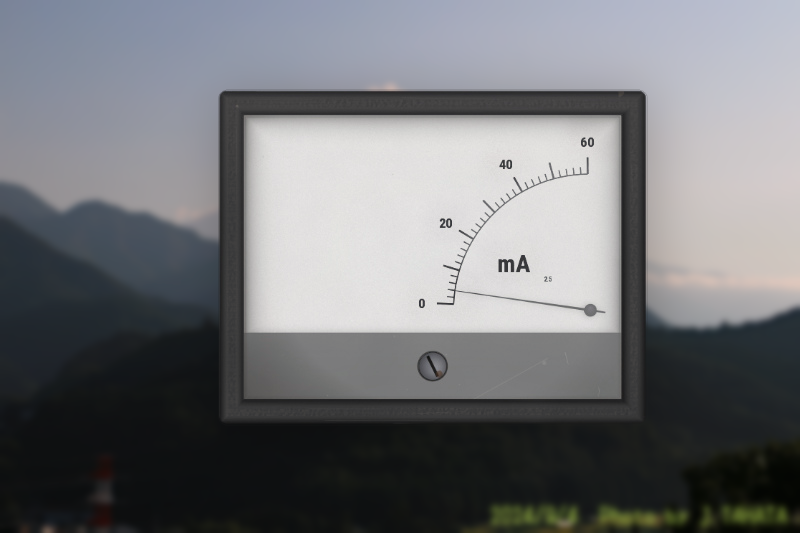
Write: 4 mA
